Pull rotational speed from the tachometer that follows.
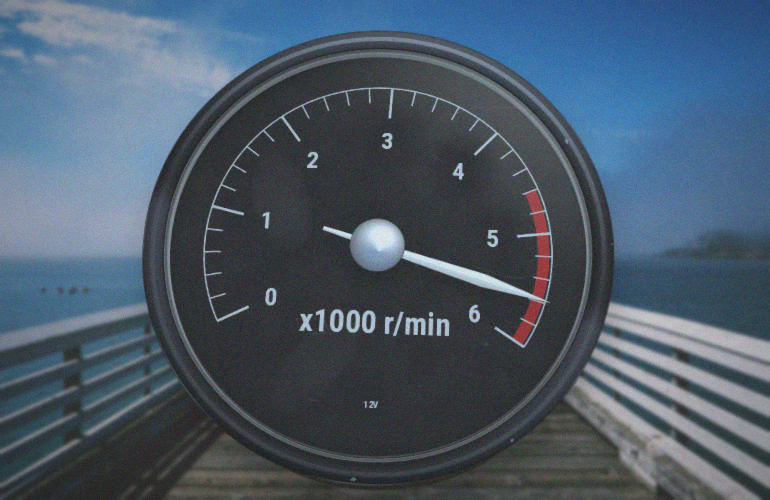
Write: 5600 rpm
